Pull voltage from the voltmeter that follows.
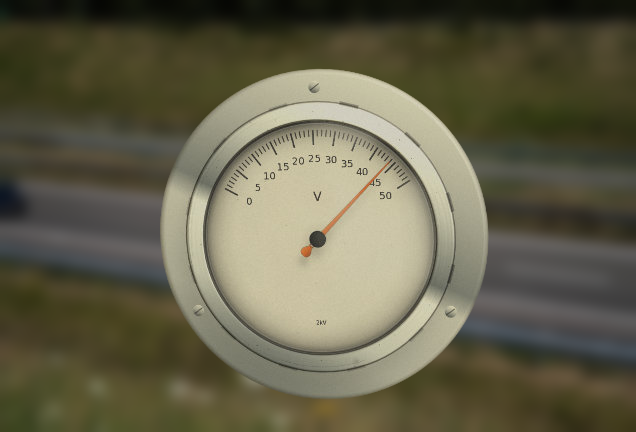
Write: 44 V
